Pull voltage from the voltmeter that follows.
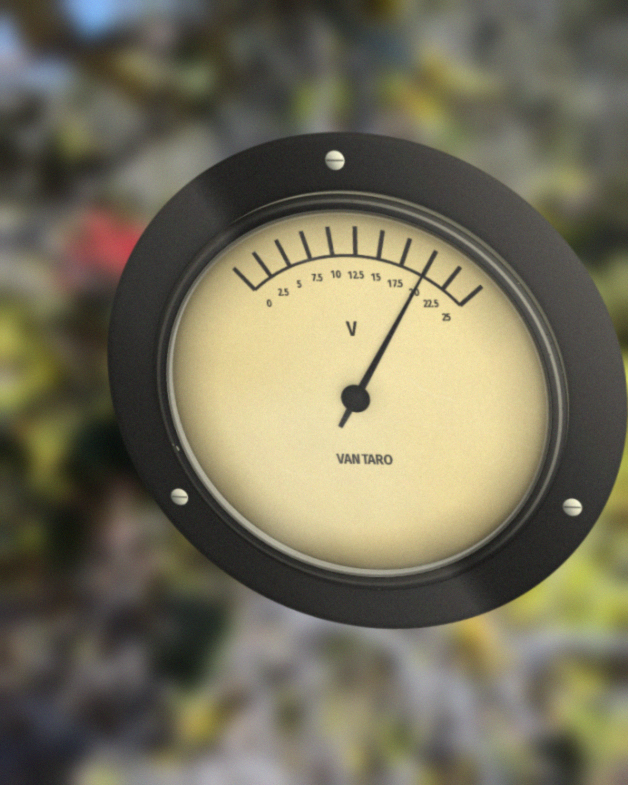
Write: 20 V
